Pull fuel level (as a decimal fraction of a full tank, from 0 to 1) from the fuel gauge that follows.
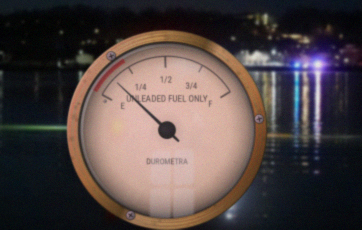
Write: 0.125
